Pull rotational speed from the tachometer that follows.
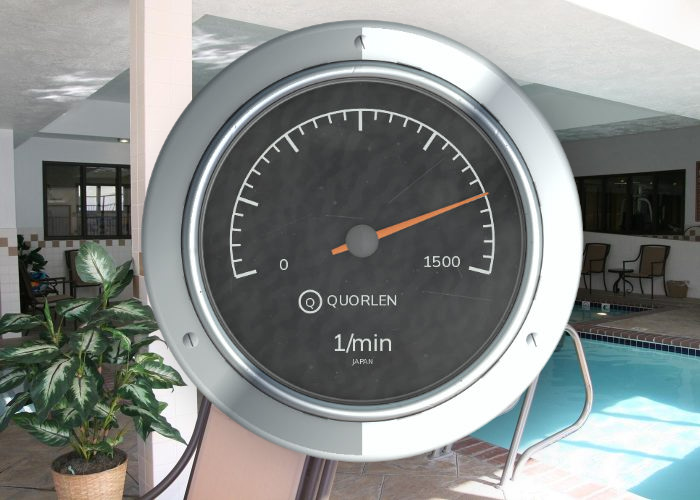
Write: 1250 rpm
